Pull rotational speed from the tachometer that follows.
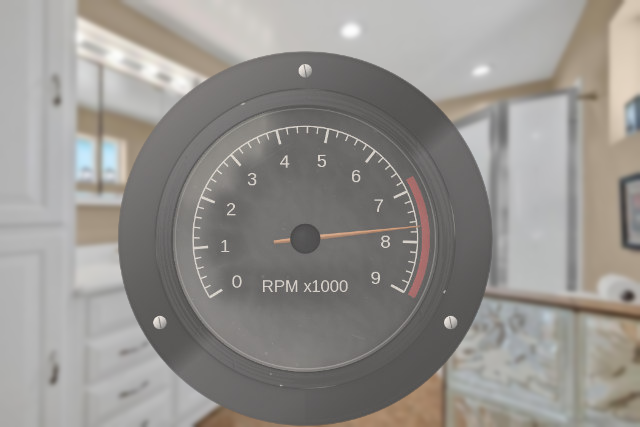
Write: 7700 rpm
